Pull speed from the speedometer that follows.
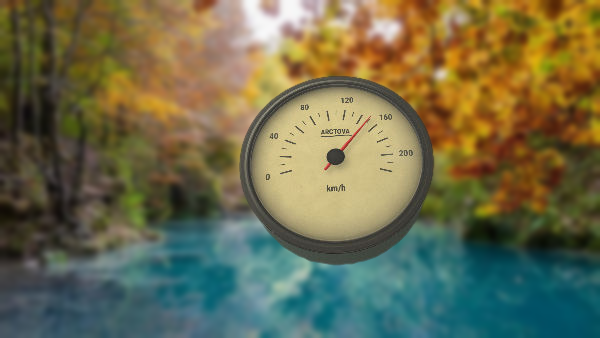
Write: 150 km/h
